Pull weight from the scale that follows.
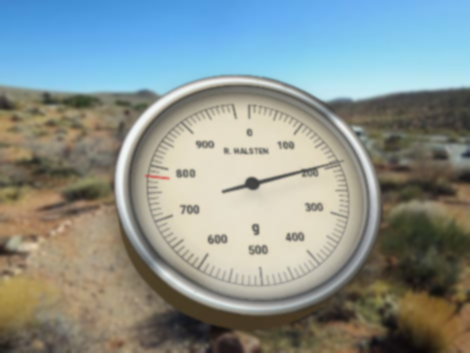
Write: 200 g
